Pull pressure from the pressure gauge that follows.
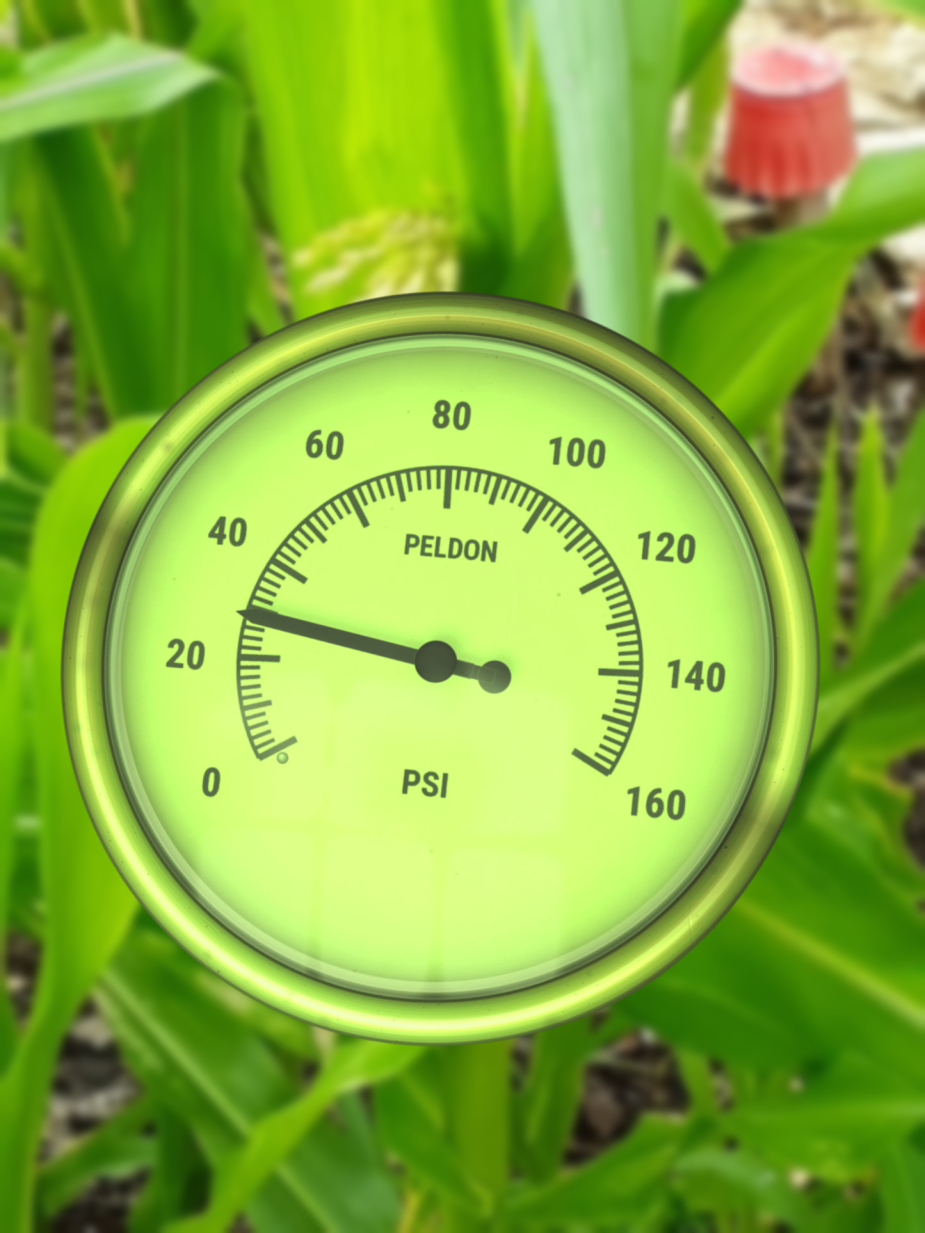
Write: 28 psi
